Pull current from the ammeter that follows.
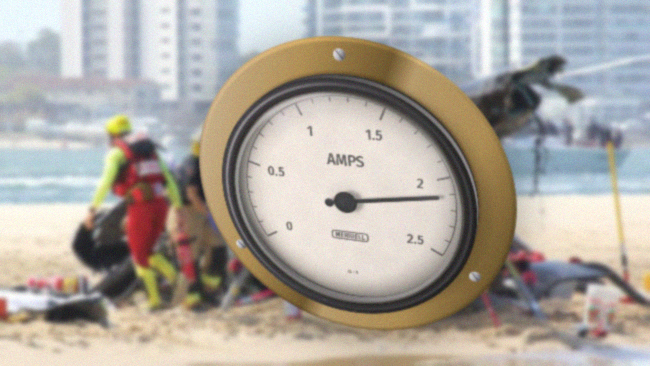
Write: 2.1 A
